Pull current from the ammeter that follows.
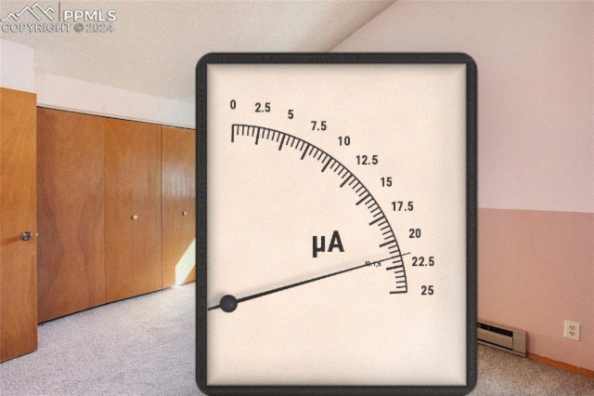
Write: 21.5 µA
